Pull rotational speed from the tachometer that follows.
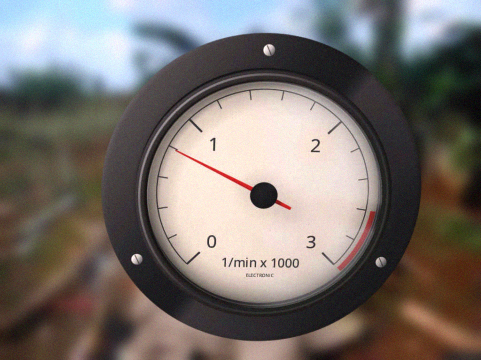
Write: 800 rpm
